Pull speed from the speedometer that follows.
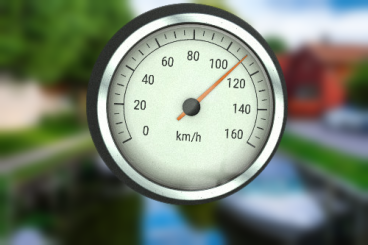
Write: 110 km/h
